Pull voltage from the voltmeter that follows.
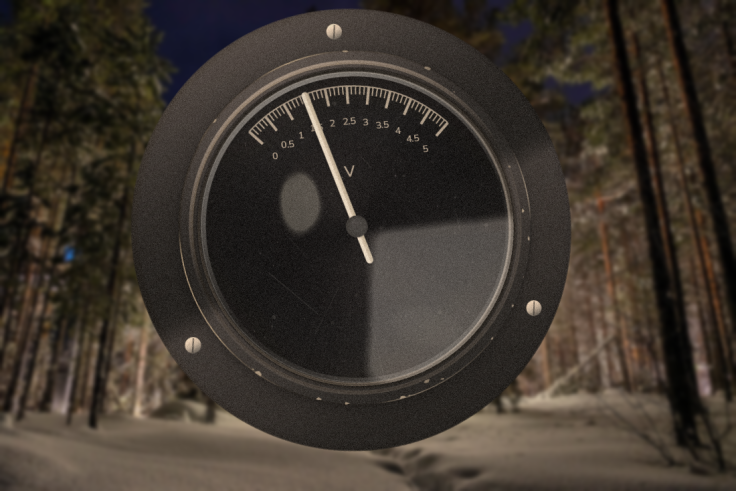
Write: 1.5 V
